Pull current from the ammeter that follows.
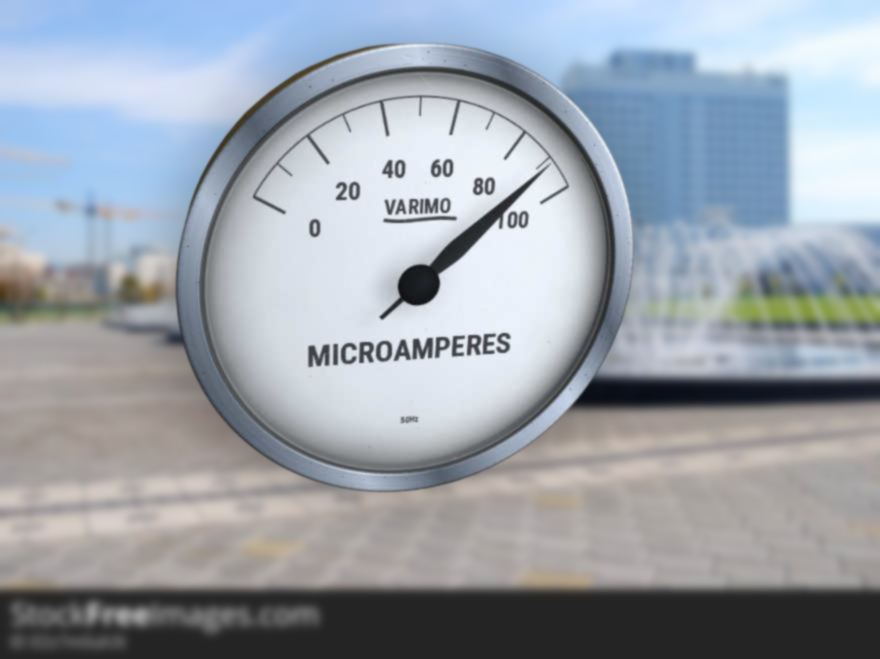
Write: 90 µA
